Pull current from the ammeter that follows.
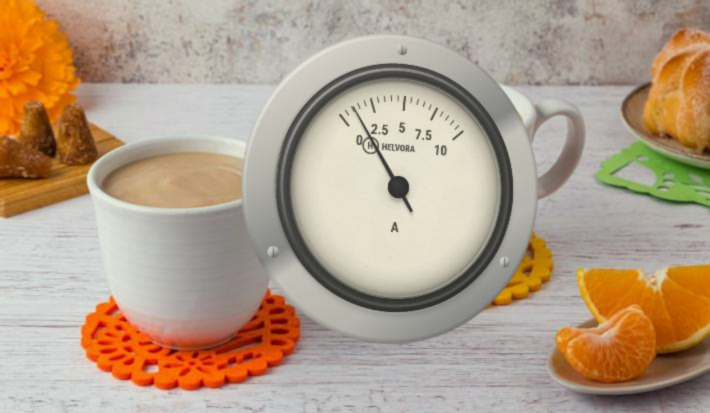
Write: 1 A
